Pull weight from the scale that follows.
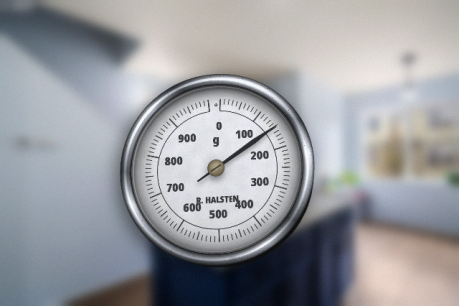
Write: 150 g
